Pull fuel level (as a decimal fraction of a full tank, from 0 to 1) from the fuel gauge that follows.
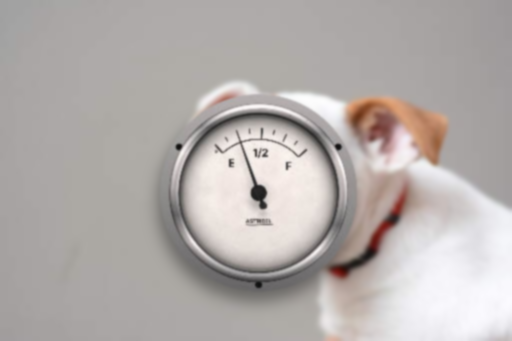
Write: 0.25
